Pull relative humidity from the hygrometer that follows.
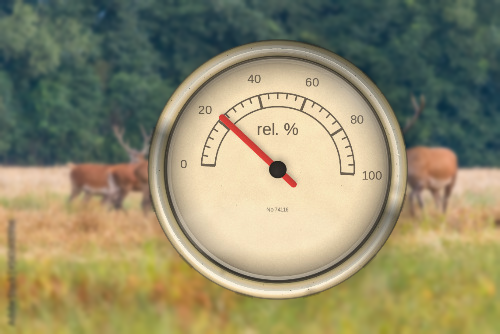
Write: 22 %
